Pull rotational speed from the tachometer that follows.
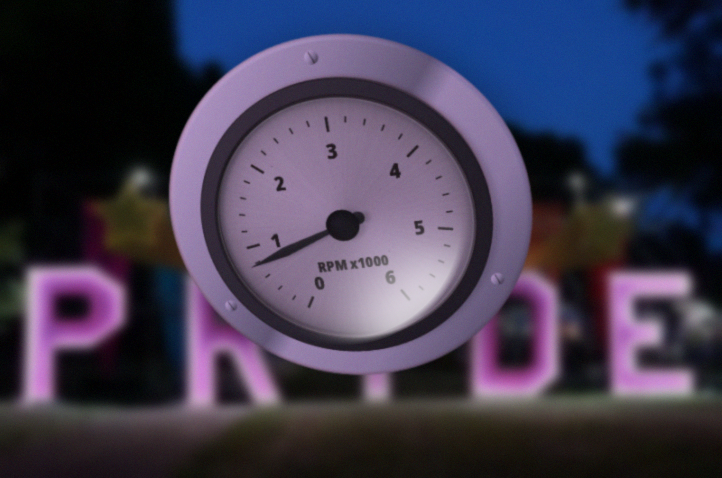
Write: 800 rpm
